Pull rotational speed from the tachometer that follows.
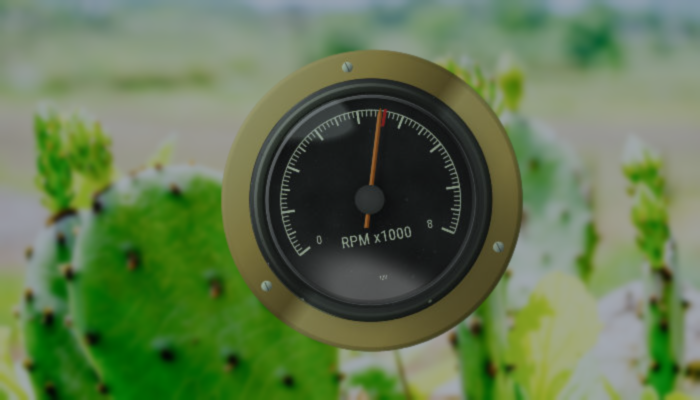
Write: 4500 rpm
